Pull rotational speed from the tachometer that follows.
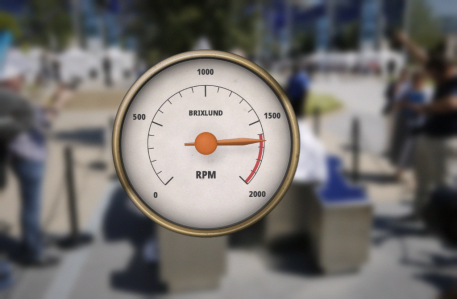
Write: 1650 rpm
